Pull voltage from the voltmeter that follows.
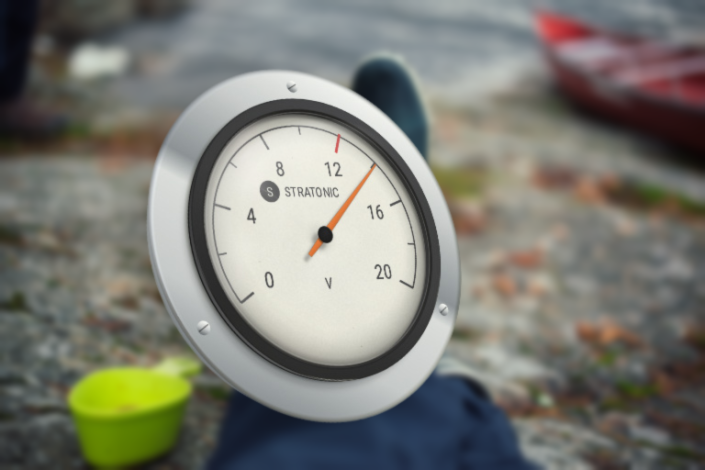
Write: 14 V
